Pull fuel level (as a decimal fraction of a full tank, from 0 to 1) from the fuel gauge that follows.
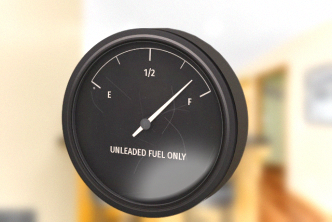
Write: 0.875
